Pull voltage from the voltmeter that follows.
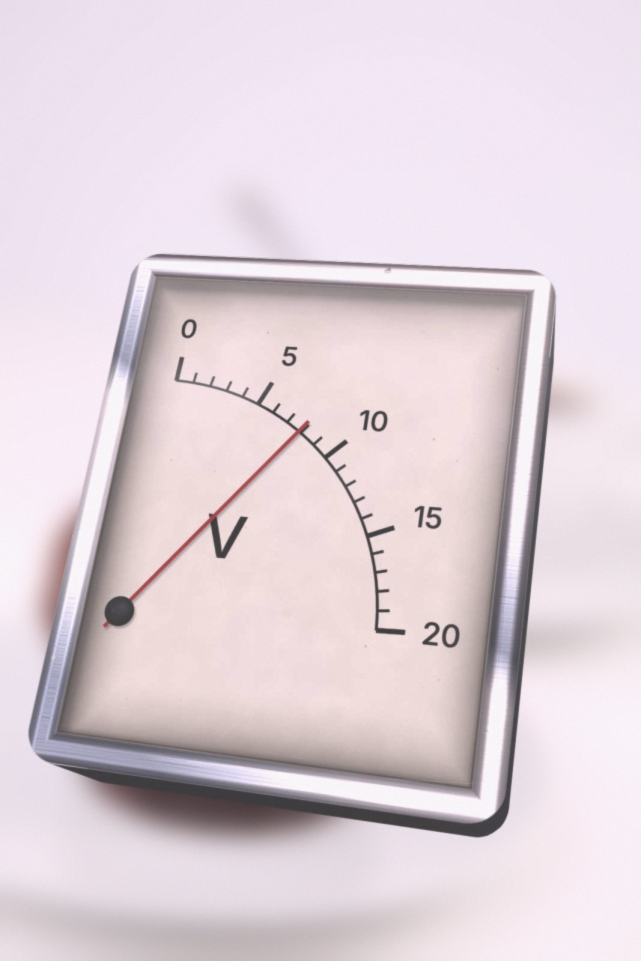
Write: 8 V
